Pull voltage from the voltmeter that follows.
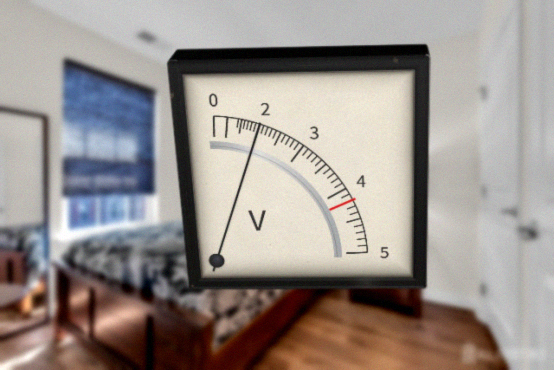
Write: 2 V
